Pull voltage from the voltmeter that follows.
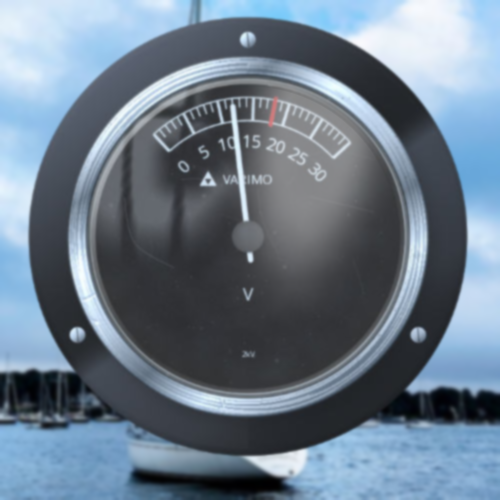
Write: 12 V
